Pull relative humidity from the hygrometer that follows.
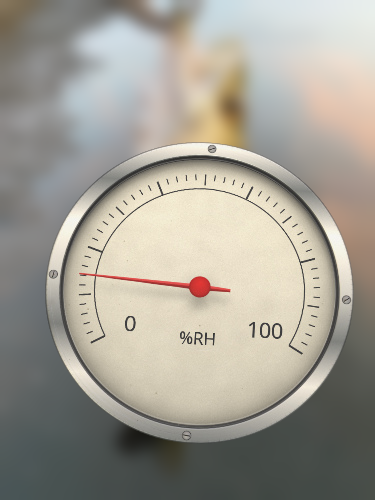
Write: 14 %
